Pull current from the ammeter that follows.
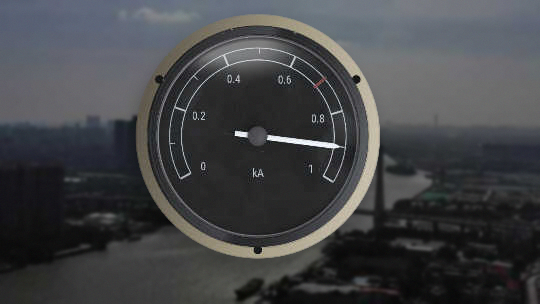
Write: 0.9 kA
